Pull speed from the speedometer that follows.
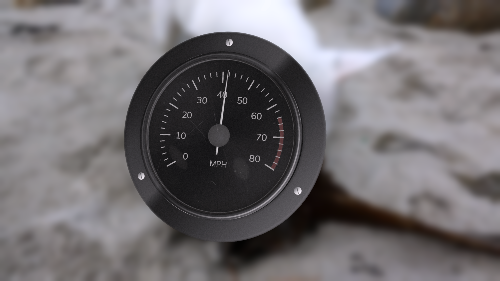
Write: 42 mph
